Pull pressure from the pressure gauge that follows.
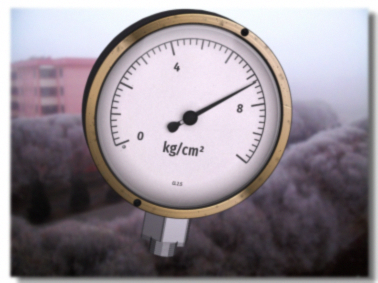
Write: 7.2 kg/cm²
